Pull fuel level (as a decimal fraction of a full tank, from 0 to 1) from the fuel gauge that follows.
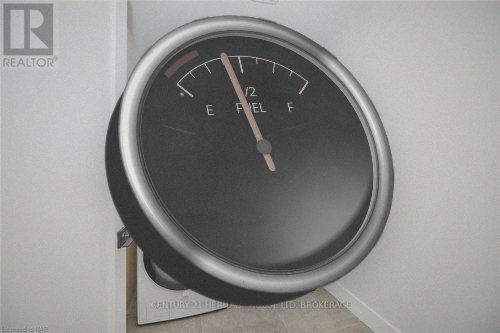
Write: 0.375
